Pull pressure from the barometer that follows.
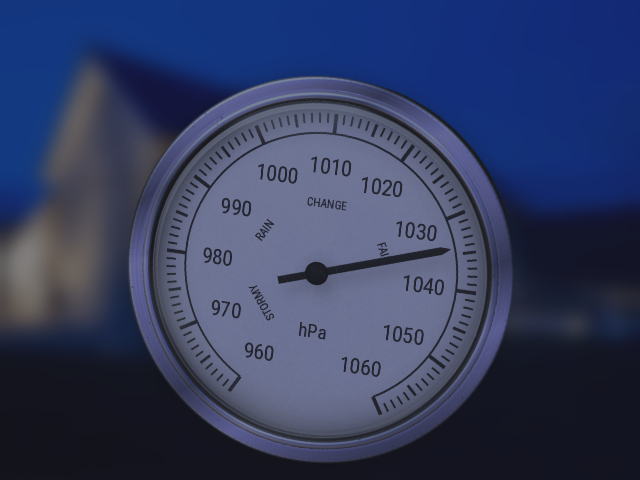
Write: 1034 hPa
